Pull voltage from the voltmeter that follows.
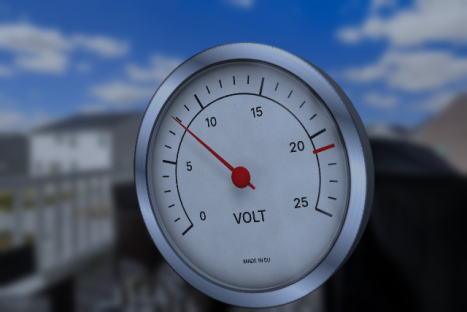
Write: 8 V
